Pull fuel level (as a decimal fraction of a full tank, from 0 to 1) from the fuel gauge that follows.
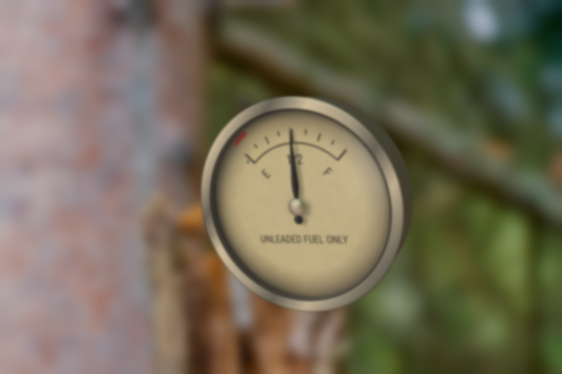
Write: 0.5
